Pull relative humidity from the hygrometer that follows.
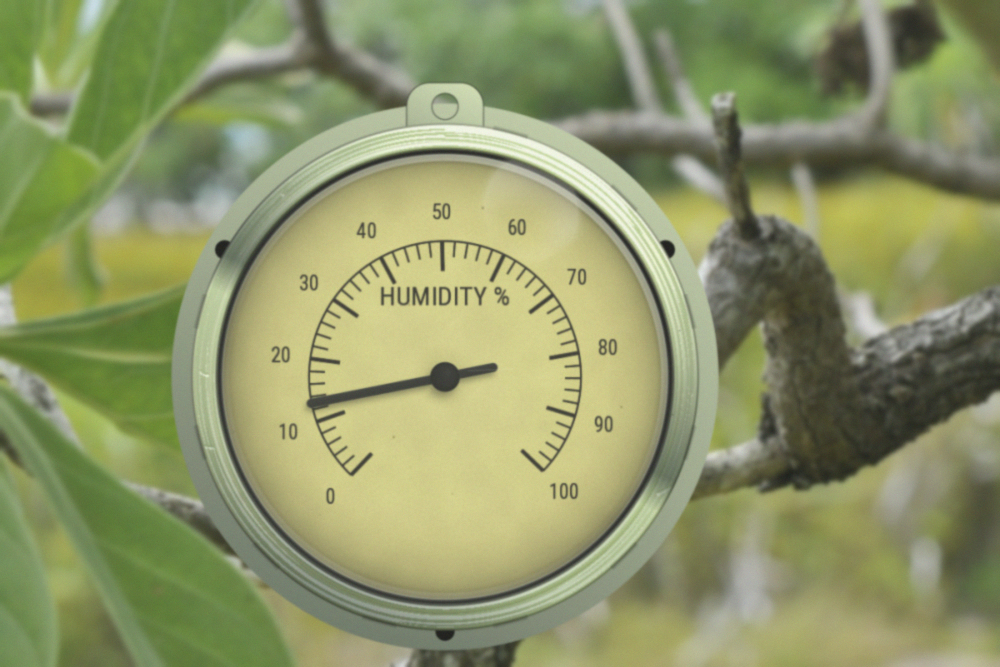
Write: 13 %
